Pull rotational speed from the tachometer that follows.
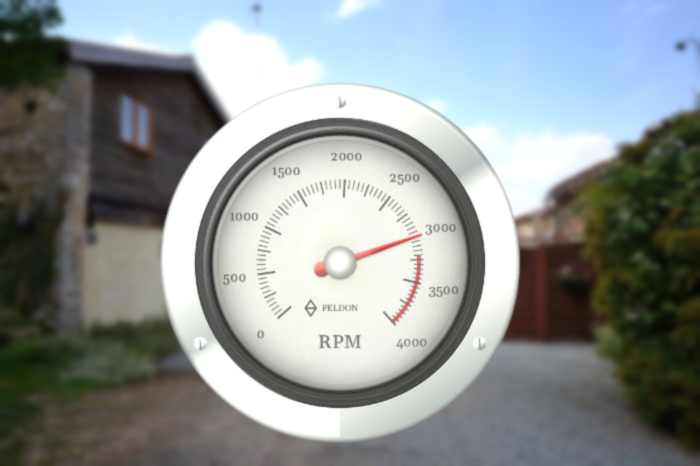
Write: 3000 rpm
